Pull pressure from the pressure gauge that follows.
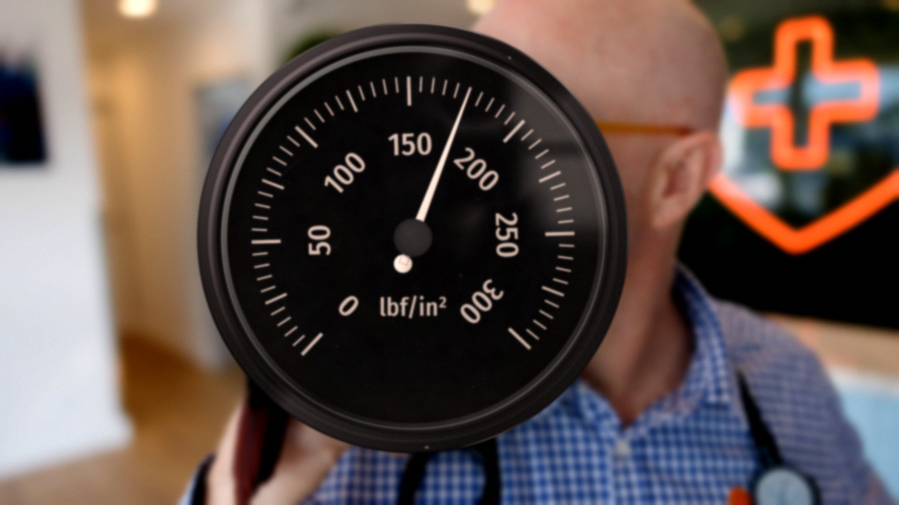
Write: 175 psi
